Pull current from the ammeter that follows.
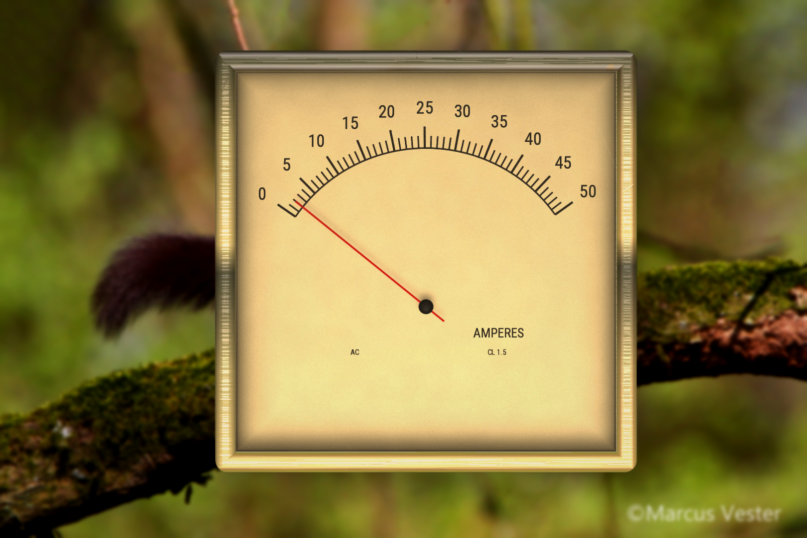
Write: 2 A
